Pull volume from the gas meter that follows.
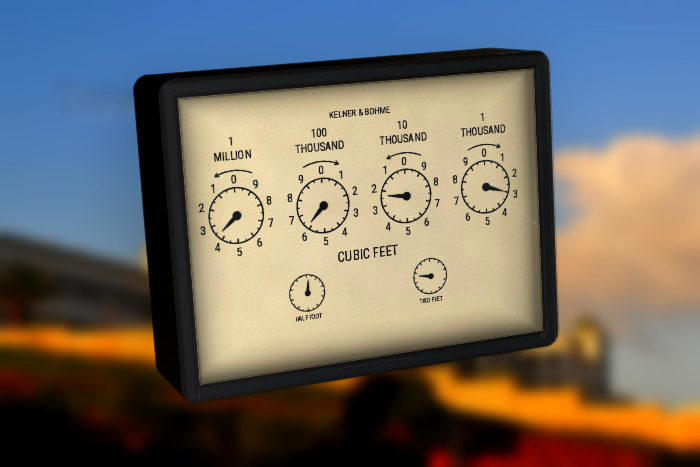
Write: 362300 ft³
